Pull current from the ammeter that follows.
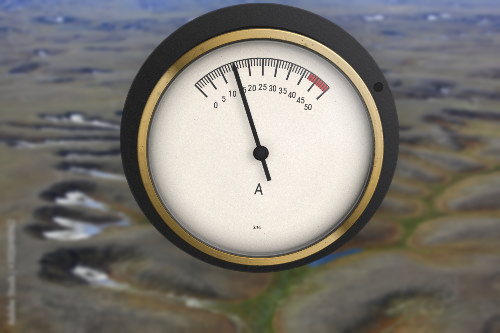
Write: 15 A
